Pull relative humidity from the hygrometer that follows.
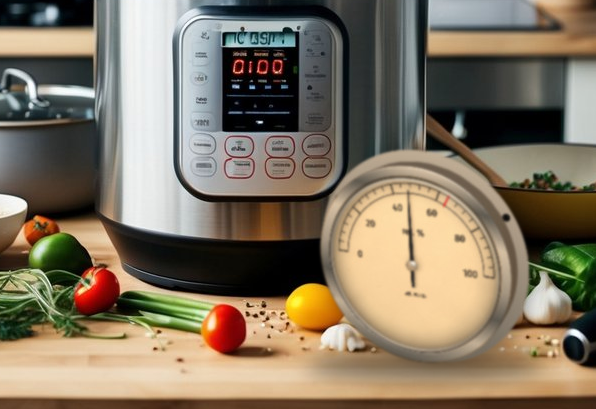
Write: 48 %
